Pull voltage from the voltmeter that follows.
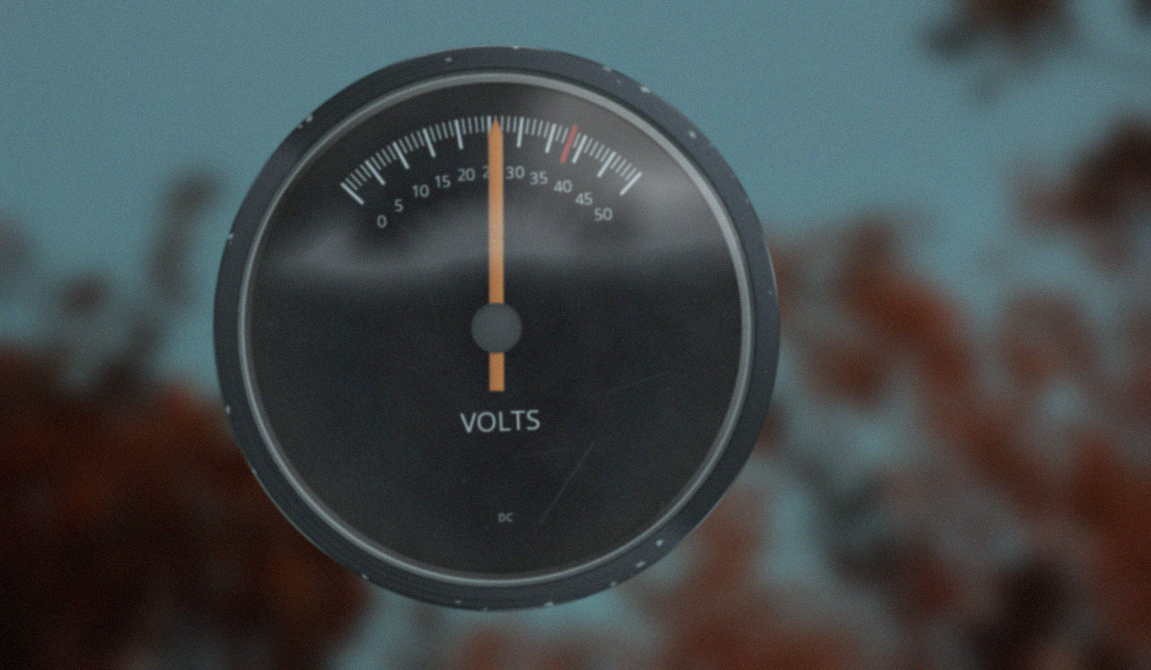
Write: 26 V
